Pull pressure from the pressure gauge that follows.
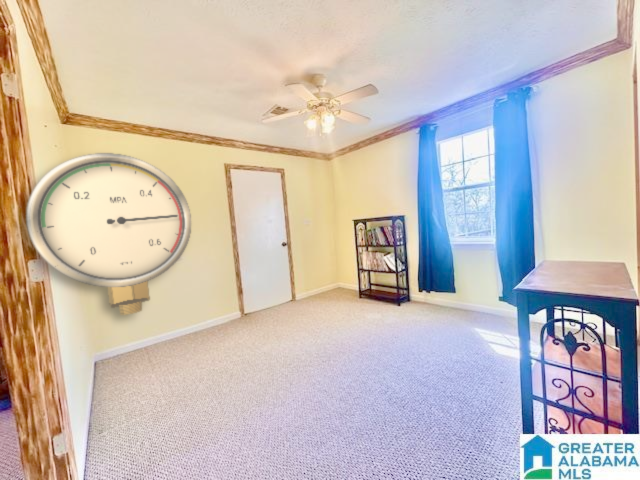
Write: 0.5 MPa
